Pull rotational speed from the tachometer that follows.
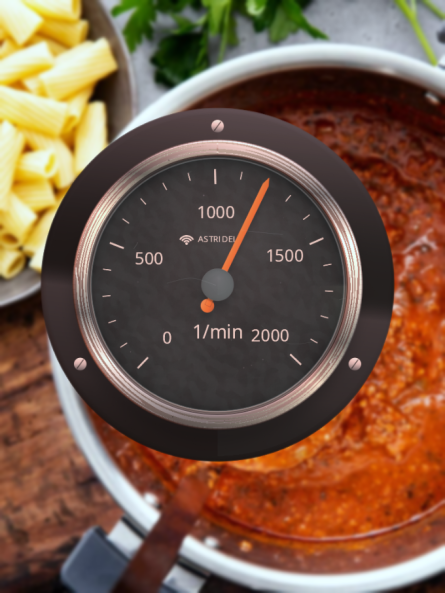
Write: 1200 rpm
